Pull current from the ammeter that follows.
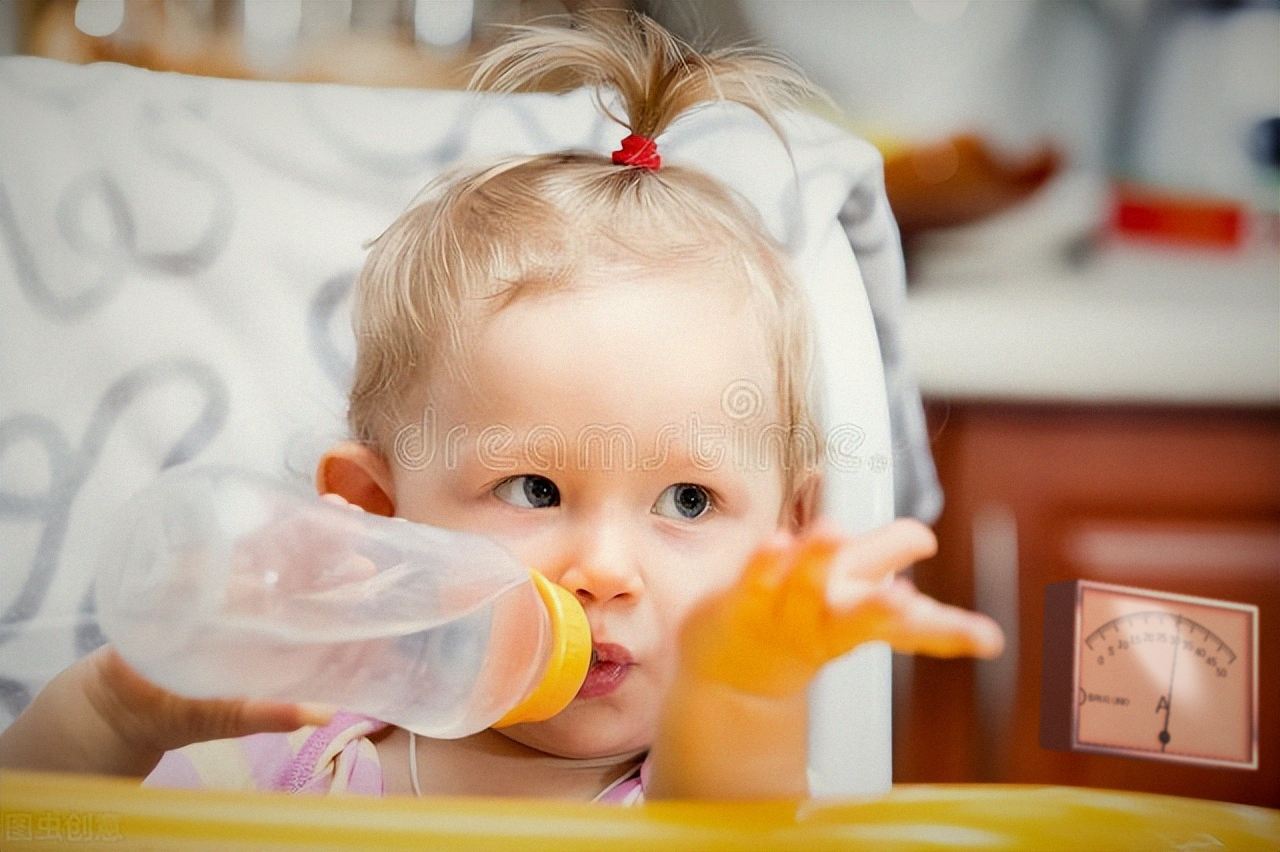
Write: 30 A
